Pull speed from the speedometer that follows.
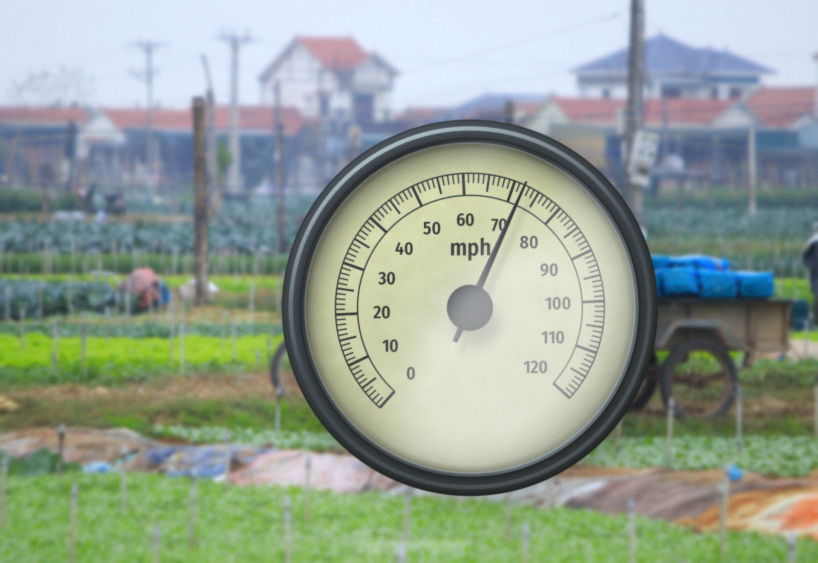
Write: 72 mph
